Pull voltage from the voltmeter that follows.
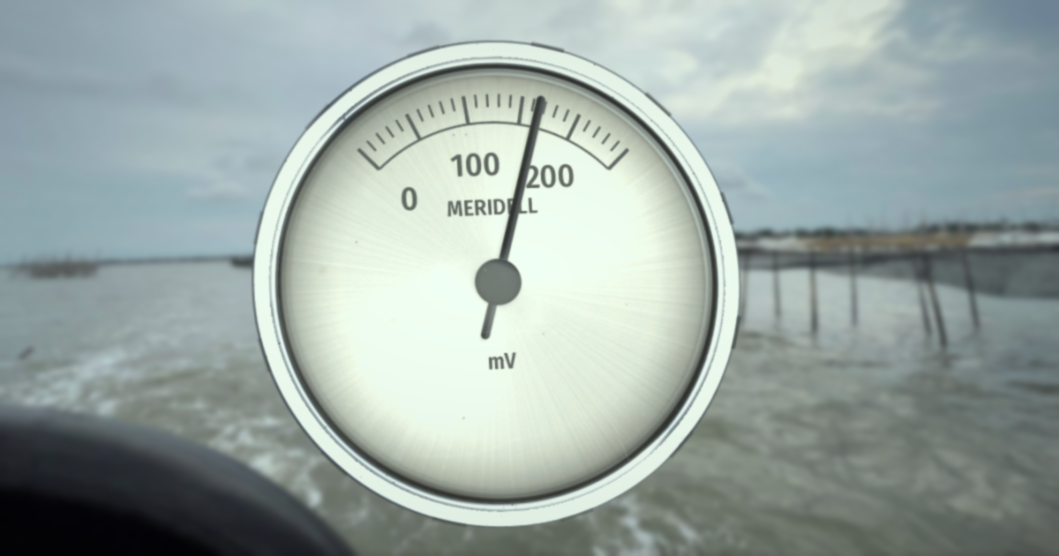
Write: 165 mV
